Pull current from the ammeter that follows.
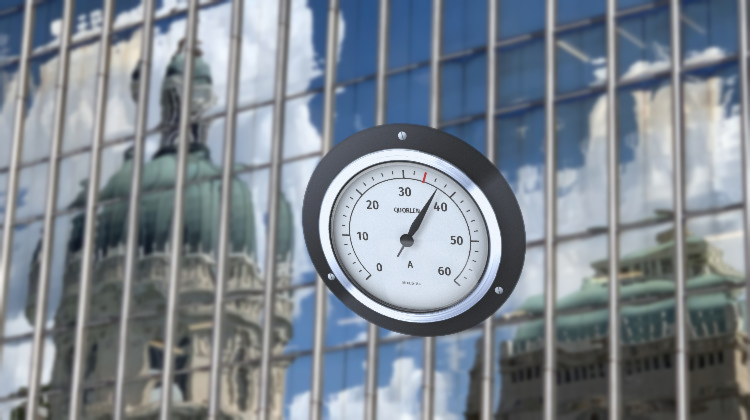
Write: 37 A
